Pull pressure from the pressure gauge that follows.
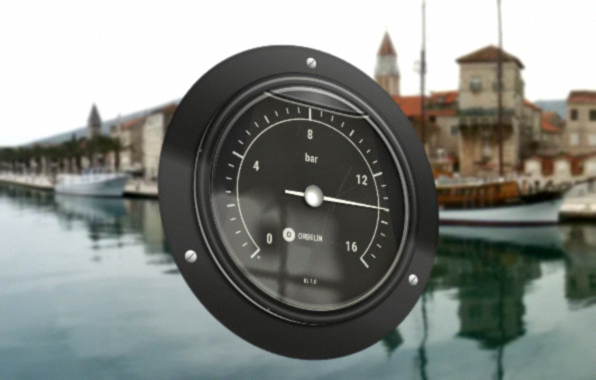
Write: 13.5 bar
